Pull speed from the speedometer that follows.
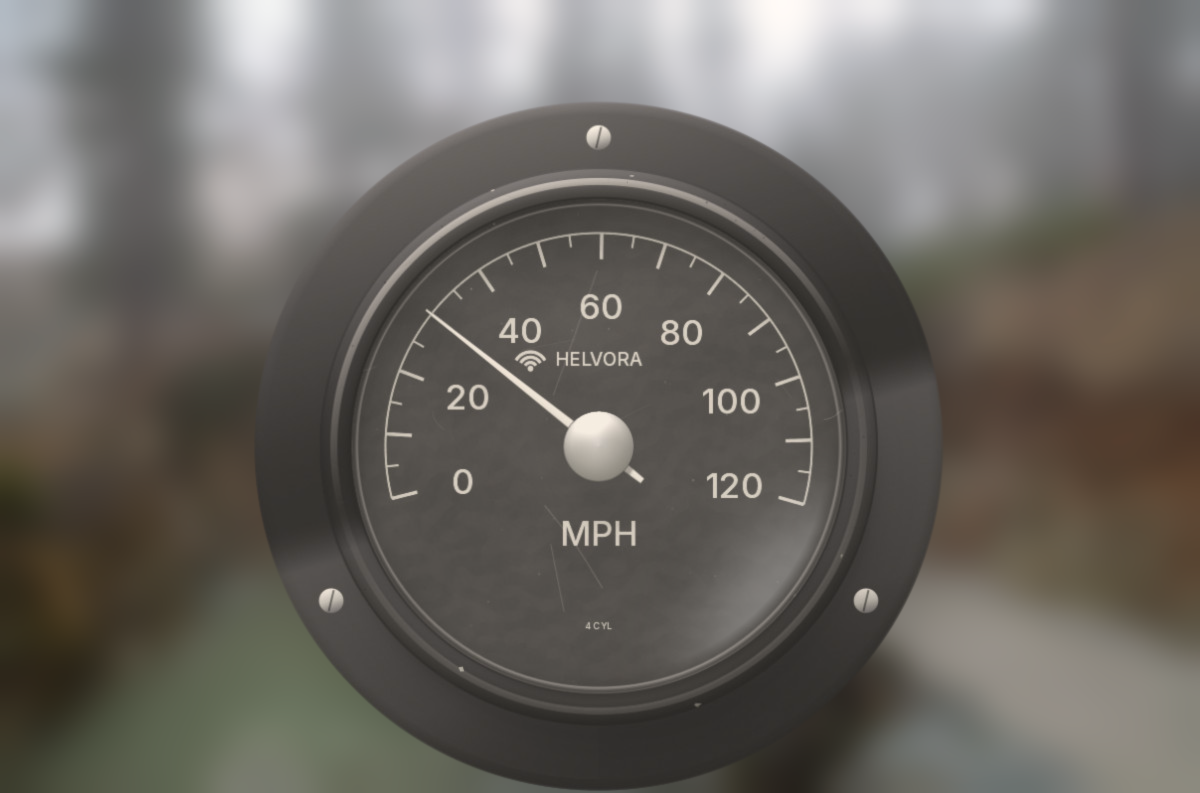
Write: 30 mph
